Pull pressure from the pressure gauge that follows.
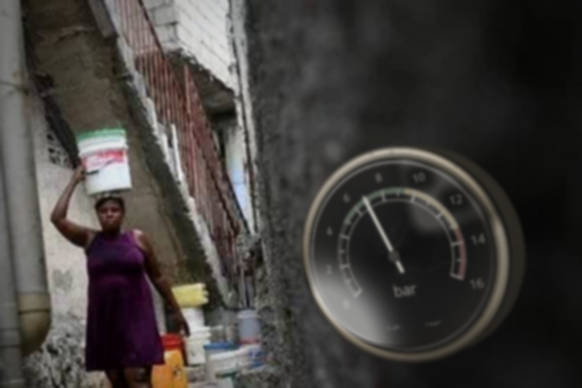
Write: 7 bar
